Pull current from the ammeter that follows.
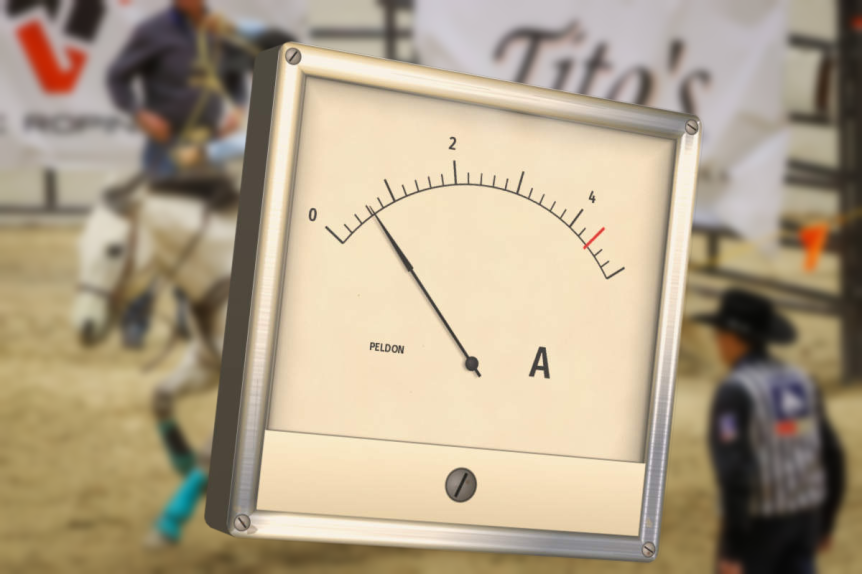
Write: 0.6 A
